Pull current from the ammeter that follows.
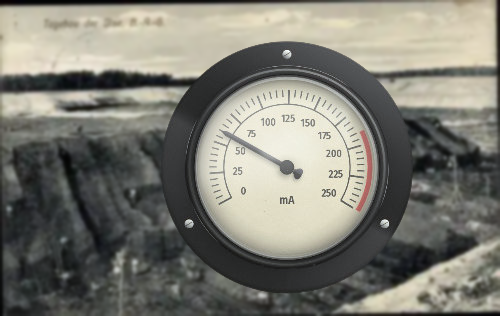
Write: 60 mA
